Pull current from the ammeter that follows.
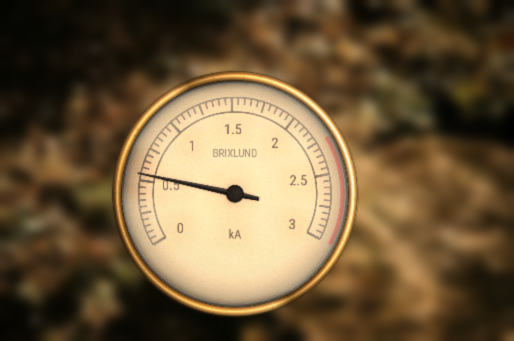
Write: 0.55 kA
